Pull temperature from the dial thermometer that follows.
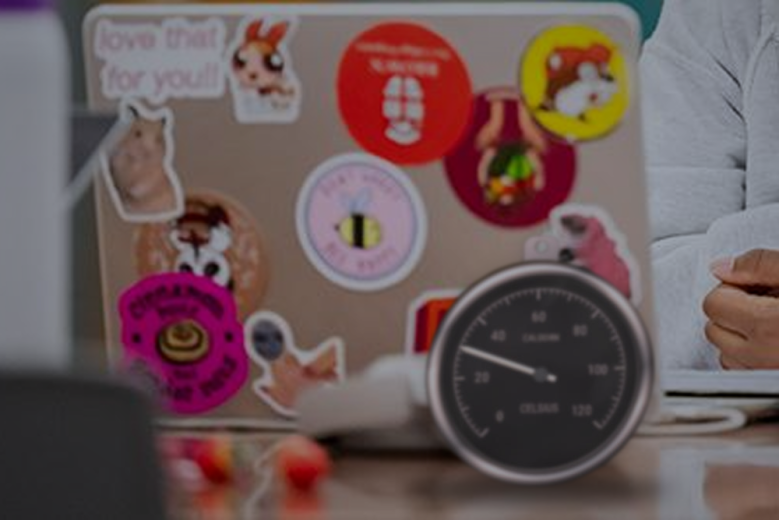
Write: 30 °C
